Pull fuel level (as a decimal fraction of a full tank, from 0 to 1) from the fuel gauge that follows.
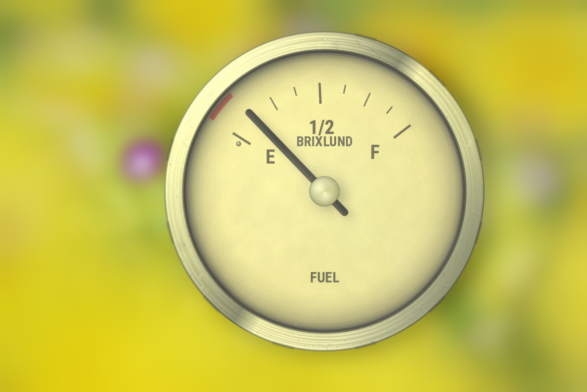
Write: 0.125
